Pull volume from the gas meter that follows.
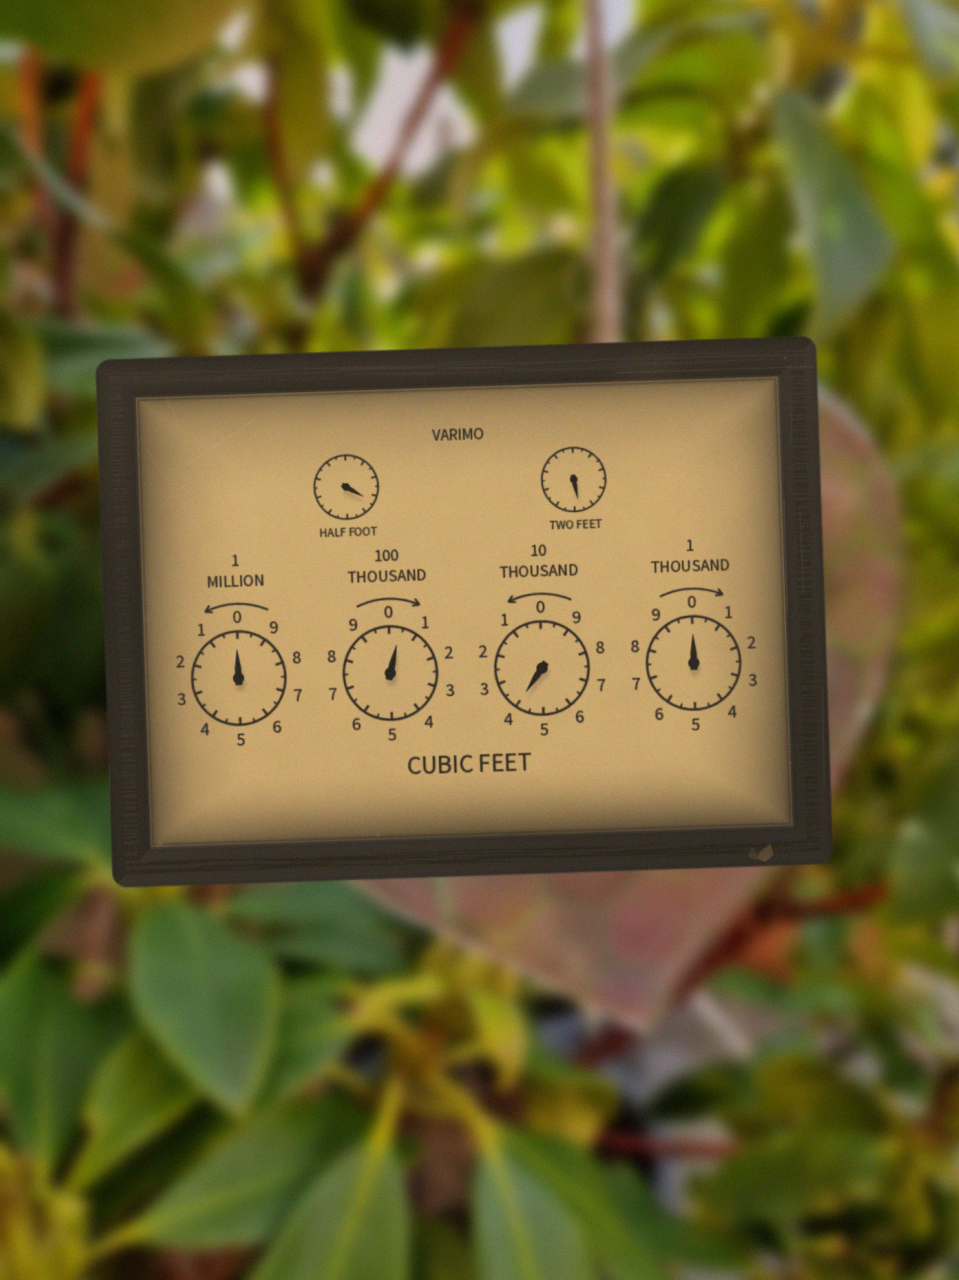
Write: 4000 ft³
